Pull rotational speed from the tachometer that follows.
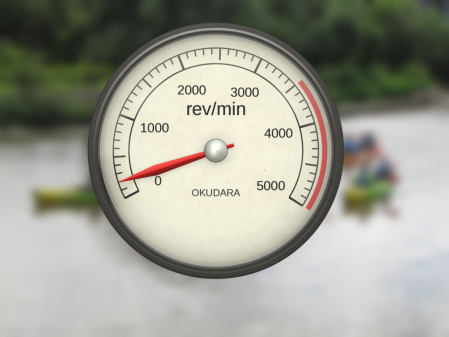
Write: 200 rpm
